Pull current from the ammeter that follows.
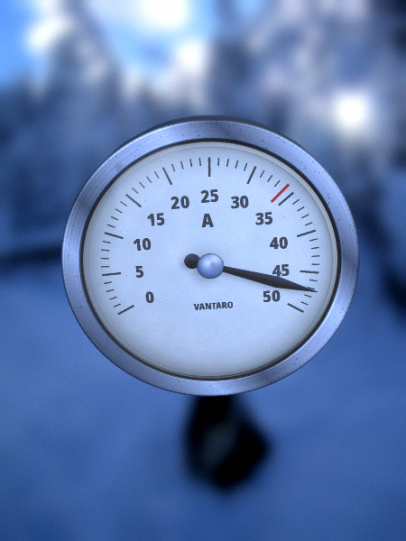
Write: 47 A
